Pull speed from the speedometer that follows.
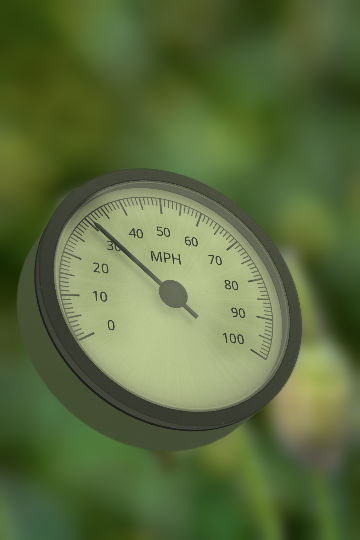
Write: 30 mph
